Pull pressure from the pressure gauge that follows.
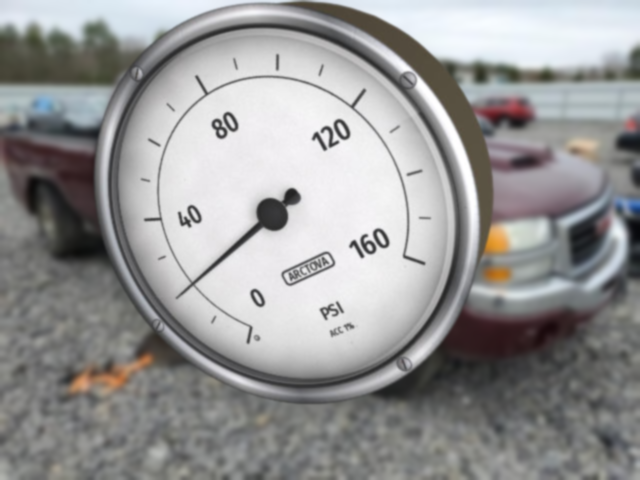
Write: 20 psi
